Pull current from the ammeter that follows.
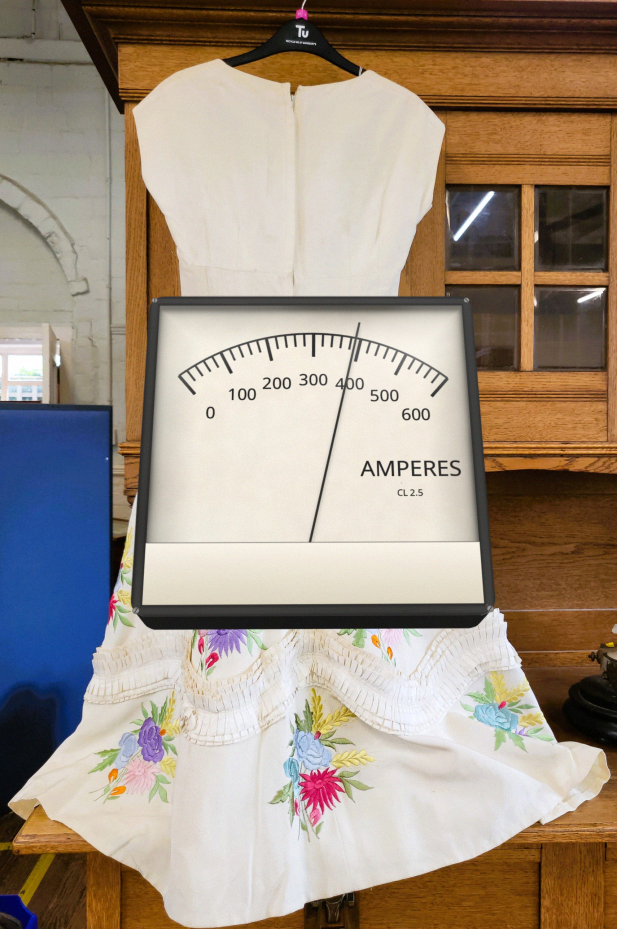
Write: 390 A
